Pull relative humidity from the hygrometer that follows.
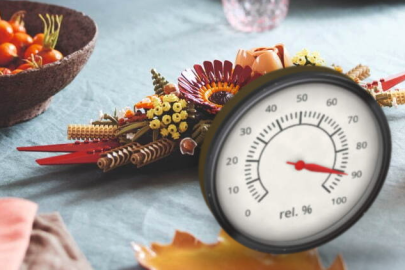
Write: 90 %
